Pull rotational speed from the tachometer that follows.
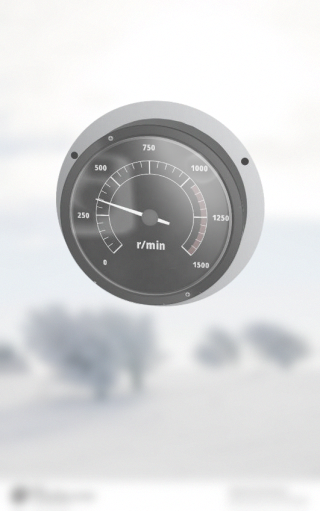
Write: 350 rpm
